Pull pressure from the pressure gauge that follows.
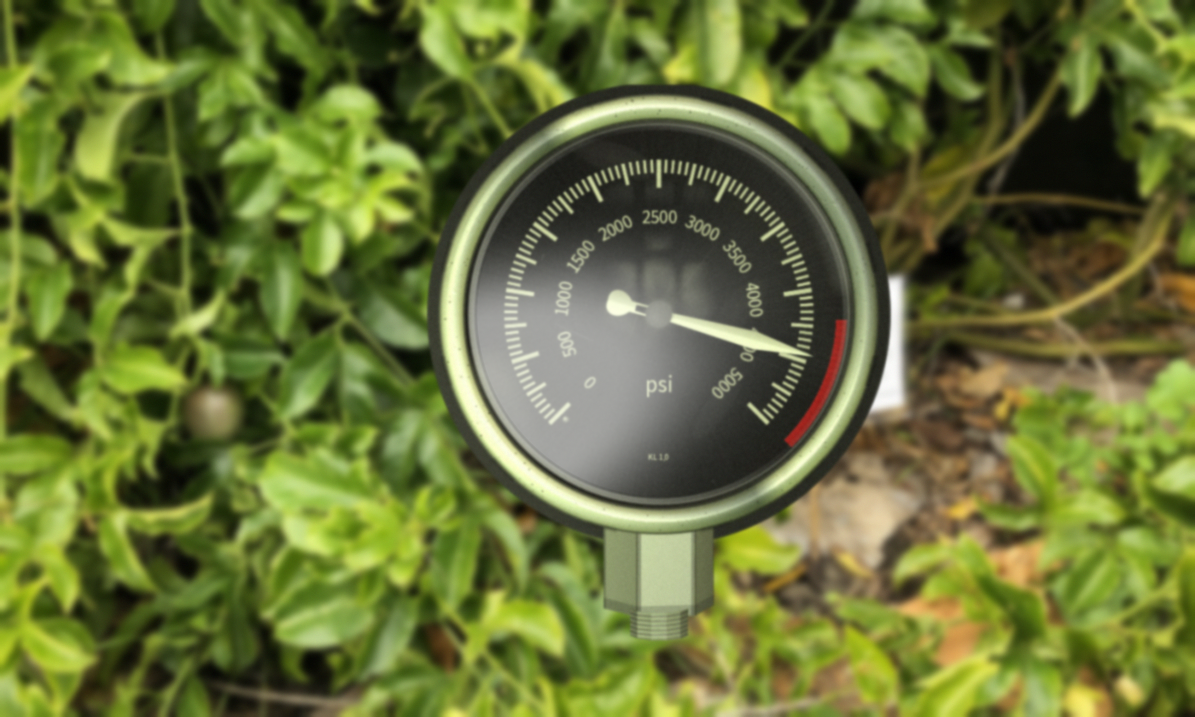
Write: 4450 psi
